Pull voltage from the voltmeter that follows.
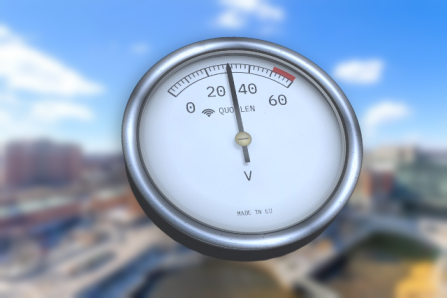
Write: 30 V
